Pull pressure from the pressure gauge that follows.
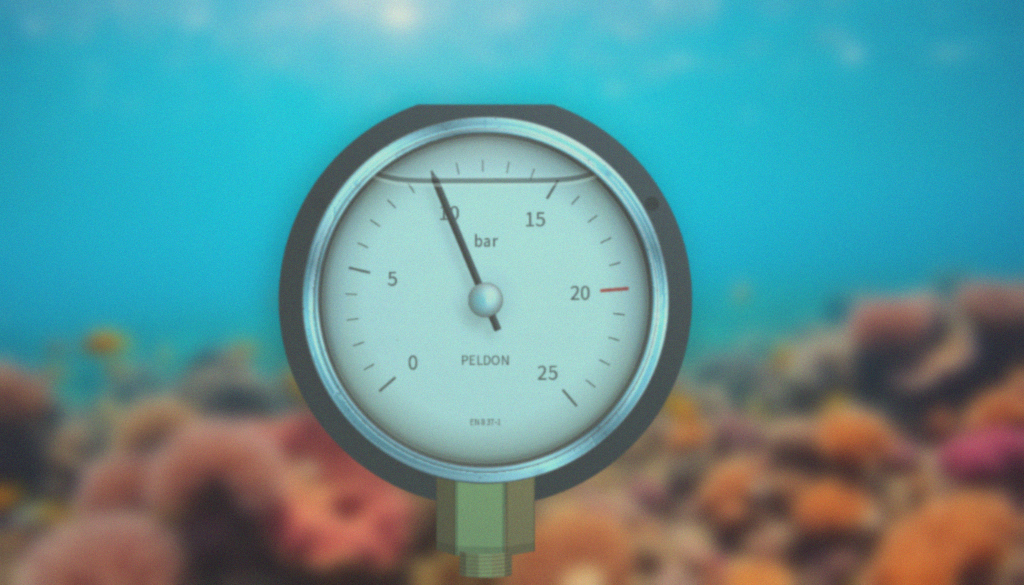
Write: 10 bar
